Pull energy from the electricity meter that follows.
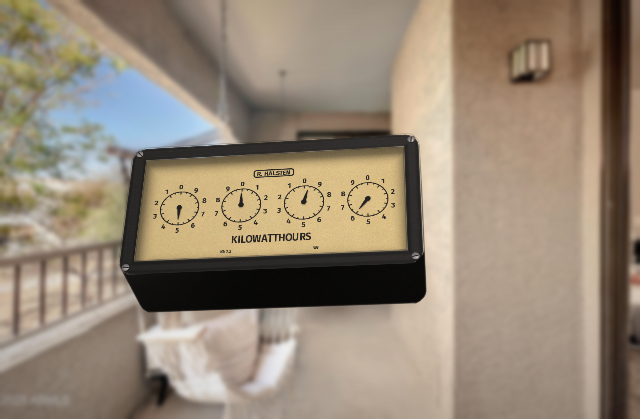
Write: 4996 kWh
